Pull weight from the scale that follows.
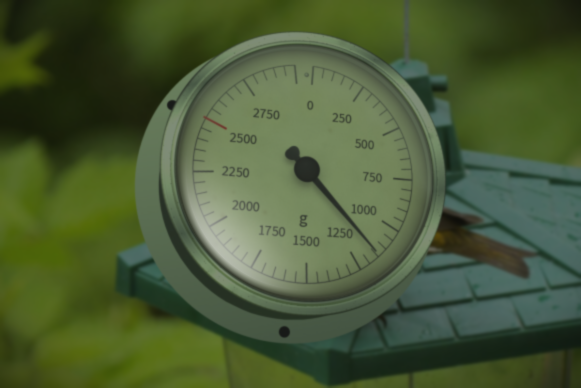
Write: 1150 g
